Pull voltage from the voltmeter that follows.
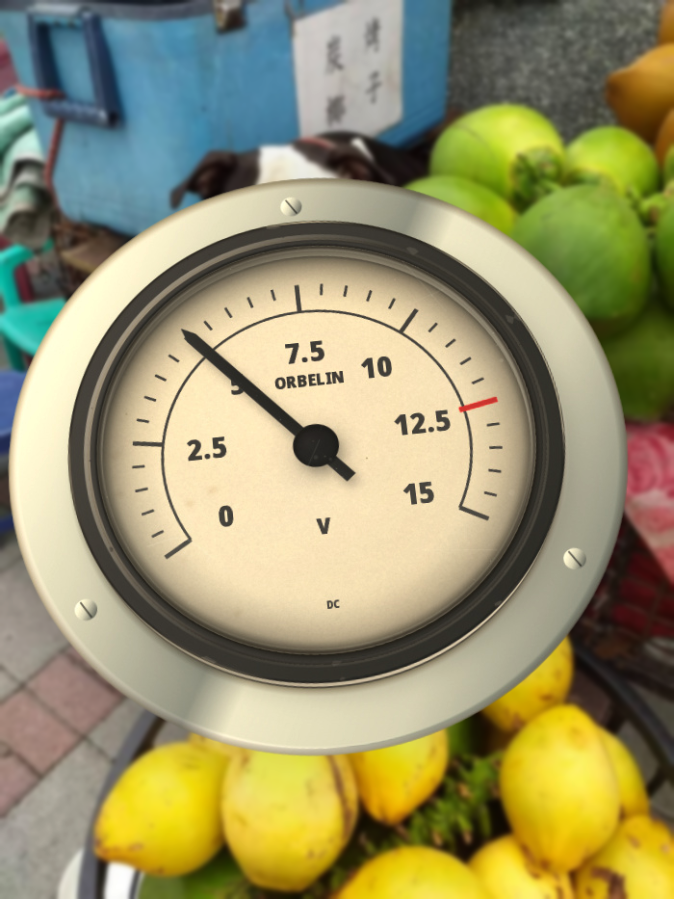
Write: 5 V
